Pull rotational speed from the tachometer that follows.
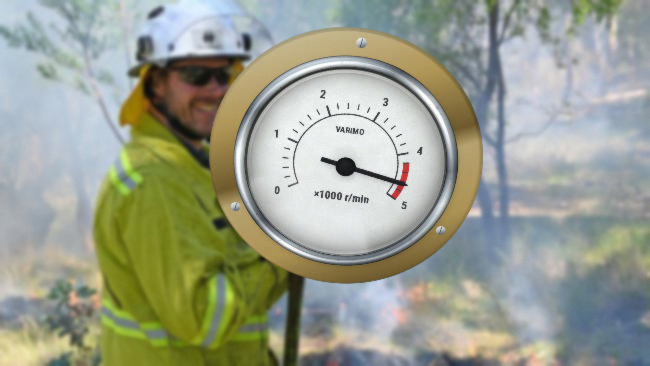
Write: 4600 rpm
